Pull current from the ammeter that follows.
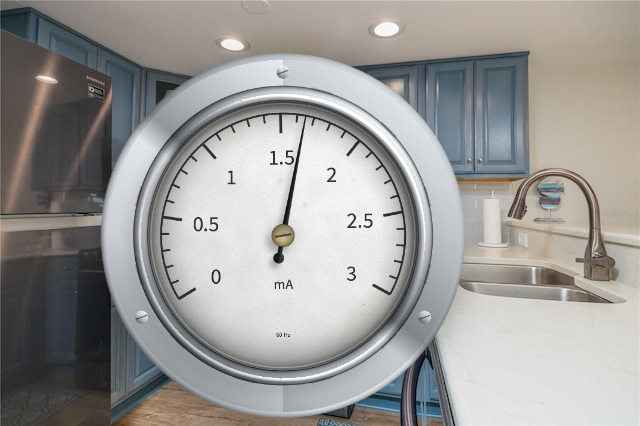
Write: 1.65 mA
